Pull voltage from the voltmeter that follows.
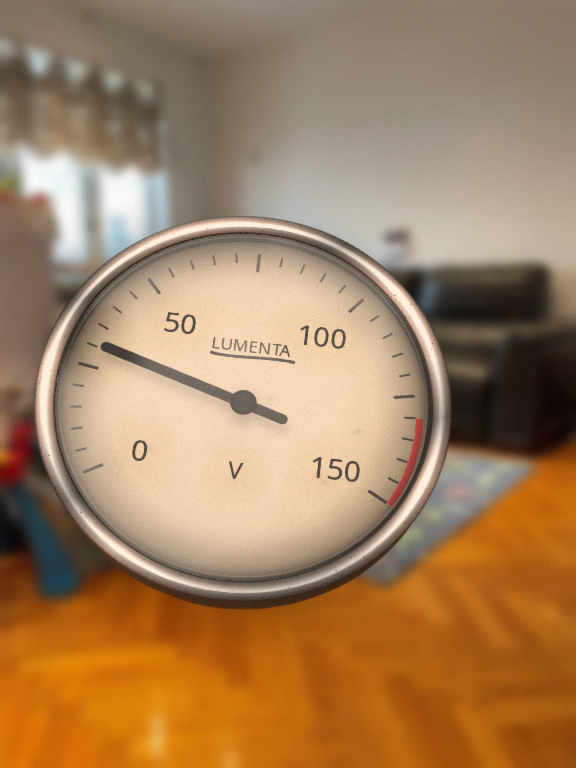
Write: 30 V
